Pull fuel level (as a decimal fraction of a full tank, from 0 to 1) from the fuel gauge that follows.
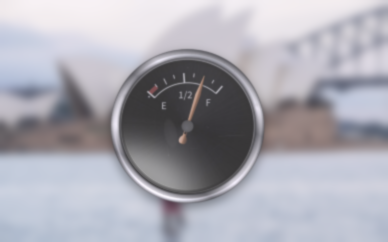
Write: 0.75
